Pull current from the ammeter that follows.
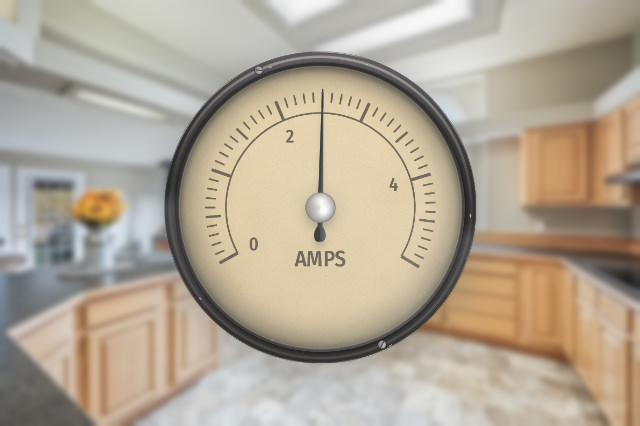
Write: 2.5 A
